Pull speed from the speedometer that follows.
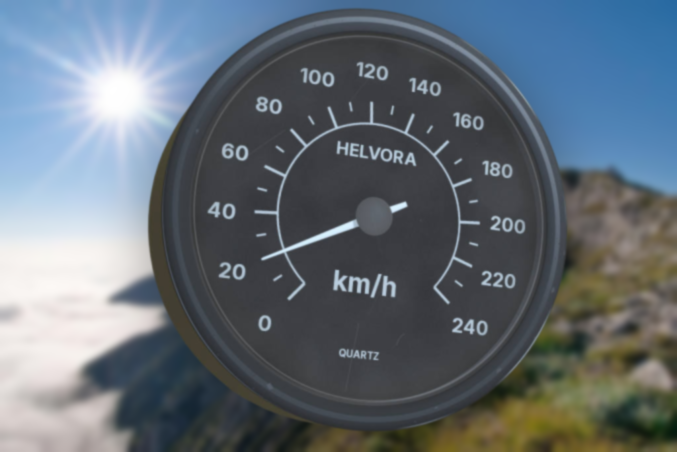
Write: 20 km/h
